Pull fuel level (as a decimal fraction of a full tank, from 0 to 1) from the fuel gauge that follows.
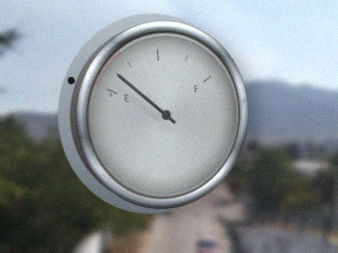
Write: 0.125
